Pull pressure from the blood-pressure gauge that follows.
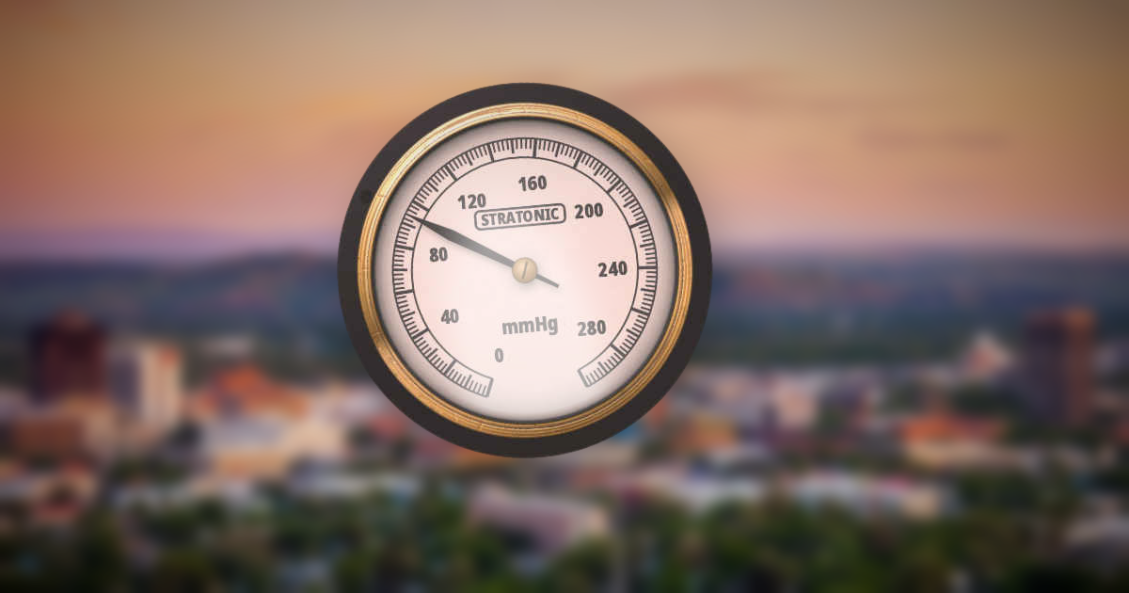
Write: 94 mmHg
